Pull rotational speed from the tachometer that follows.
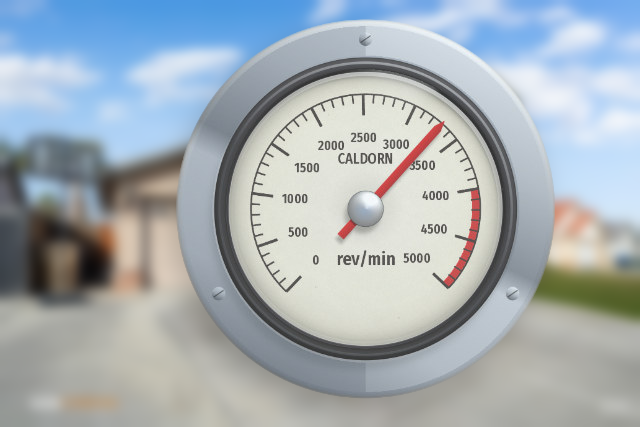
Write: 3300 rpm
